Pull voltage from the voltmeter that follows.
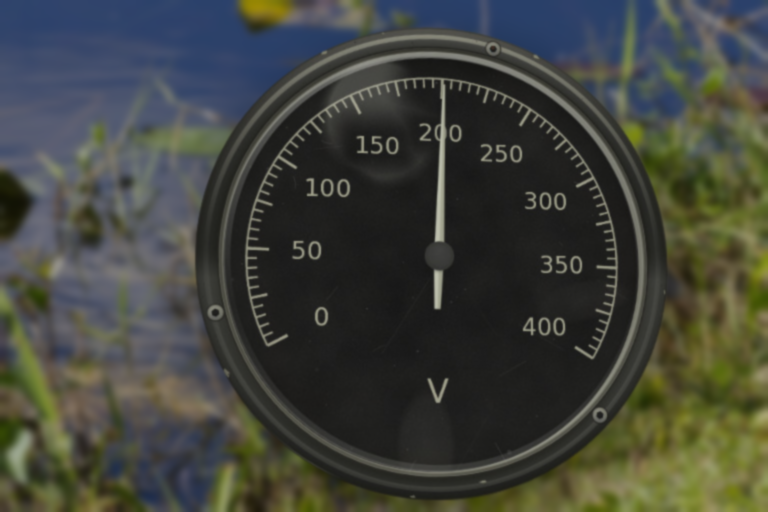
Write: 200 V
